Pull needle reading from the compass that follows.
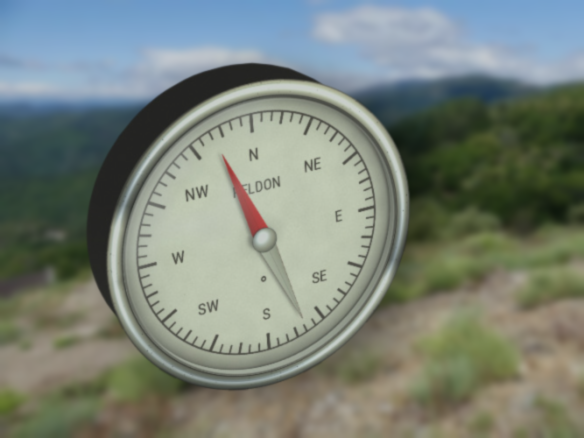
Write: 340 °
